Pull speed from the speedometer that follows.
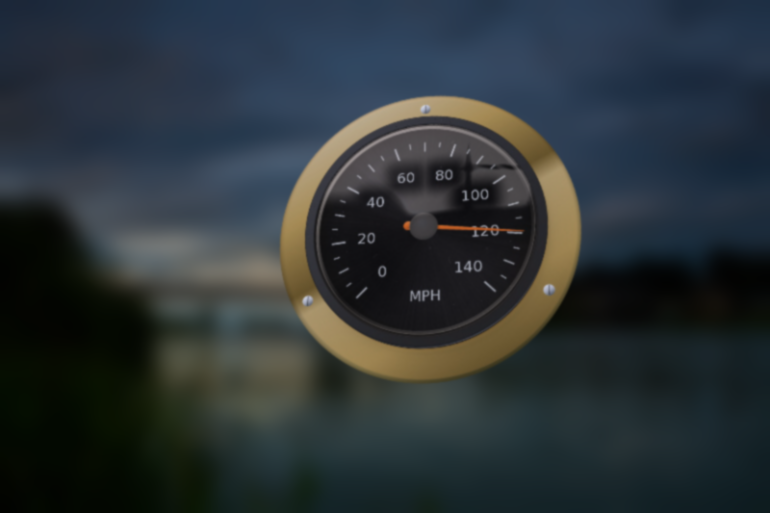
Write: 120 mph
